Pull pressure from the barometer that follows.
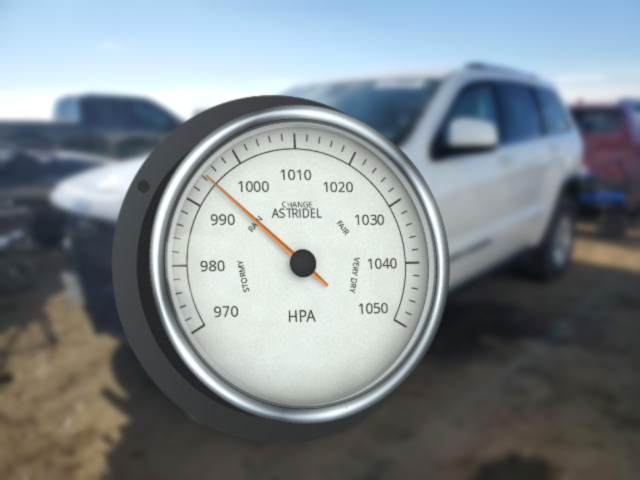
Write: 994 hPa
